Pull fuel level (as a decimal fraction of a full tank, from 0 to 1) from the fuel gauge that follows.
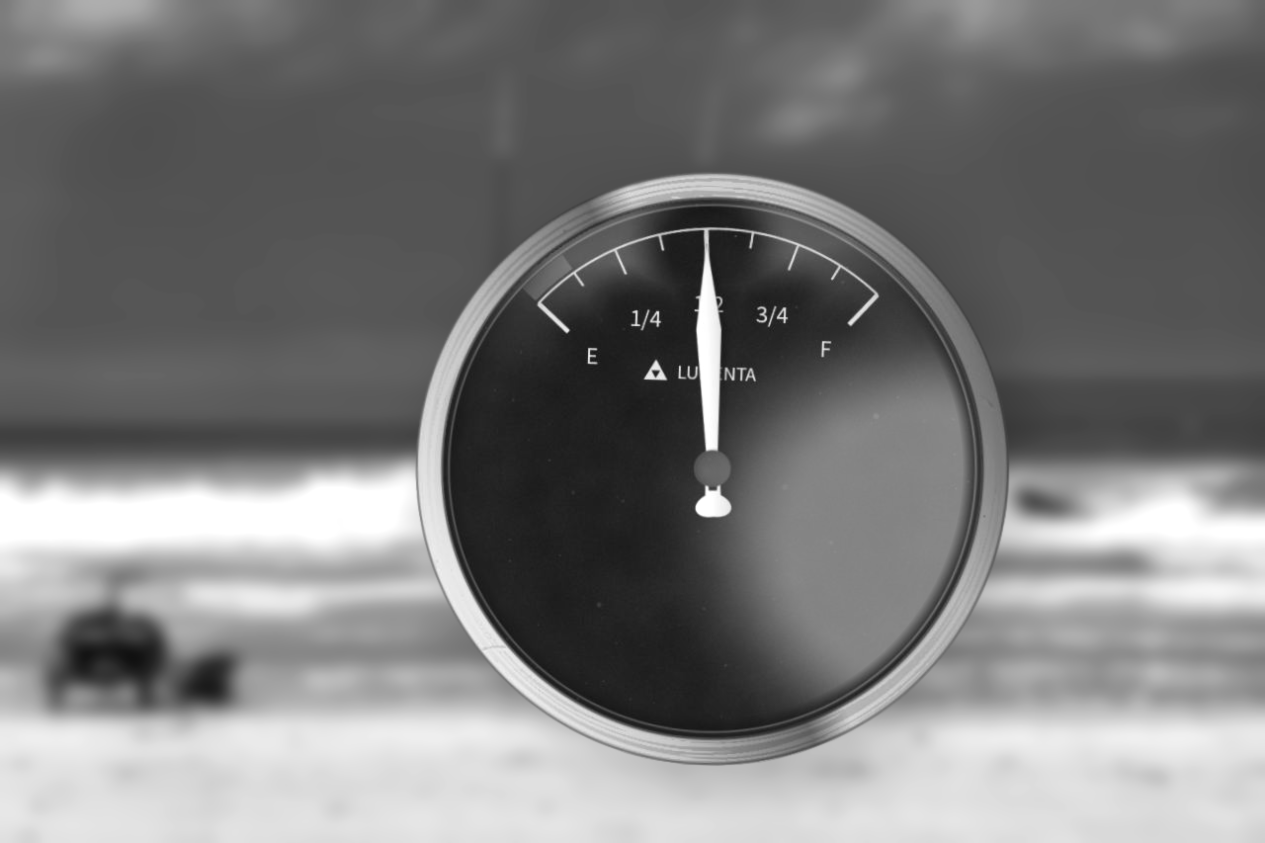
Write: 0.5
